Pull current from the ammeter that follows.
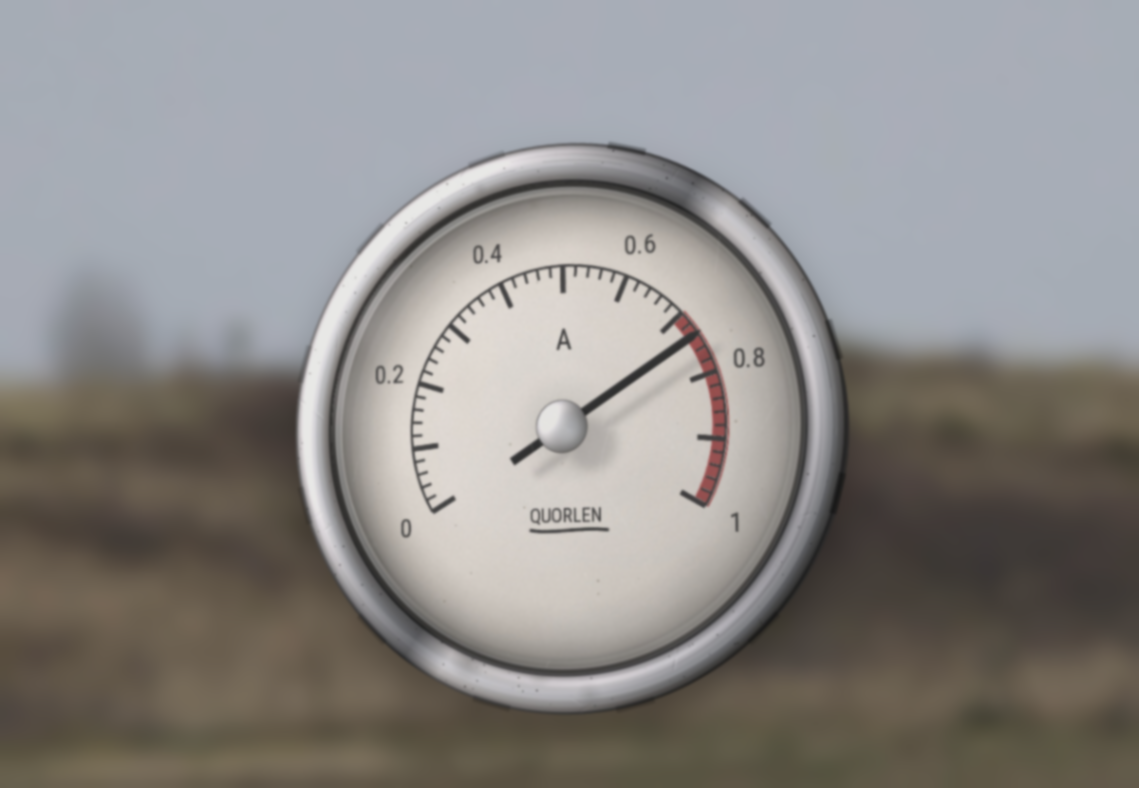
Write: 0.74 A
